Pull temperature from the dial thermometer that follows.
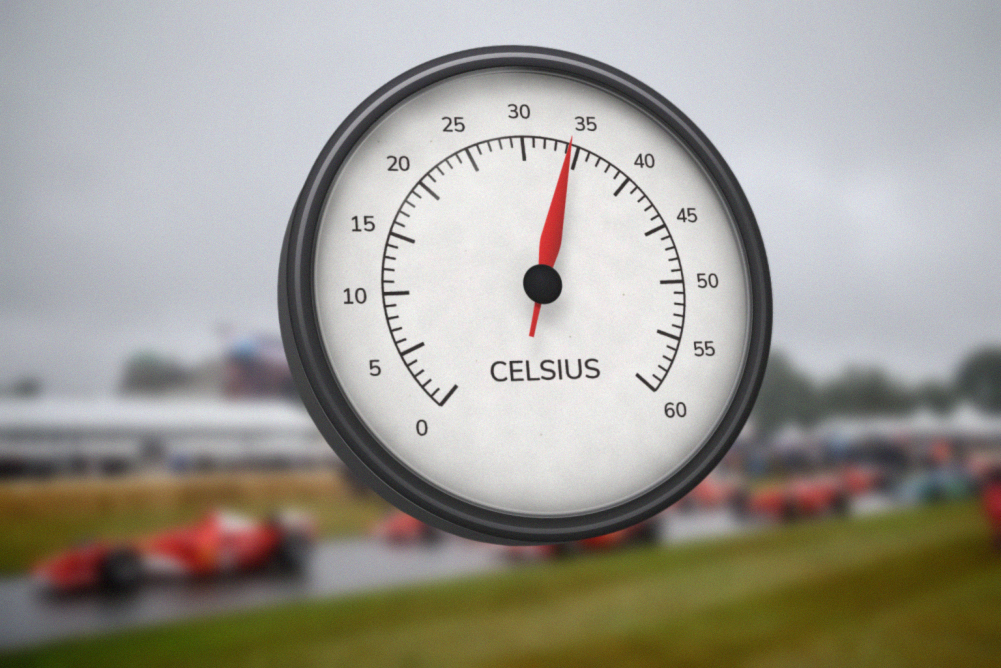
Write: 34 °C
